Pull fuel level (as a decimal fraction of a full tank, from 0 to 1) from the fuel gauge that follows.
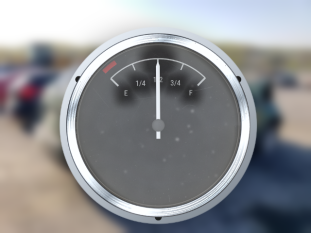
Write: 0.5
